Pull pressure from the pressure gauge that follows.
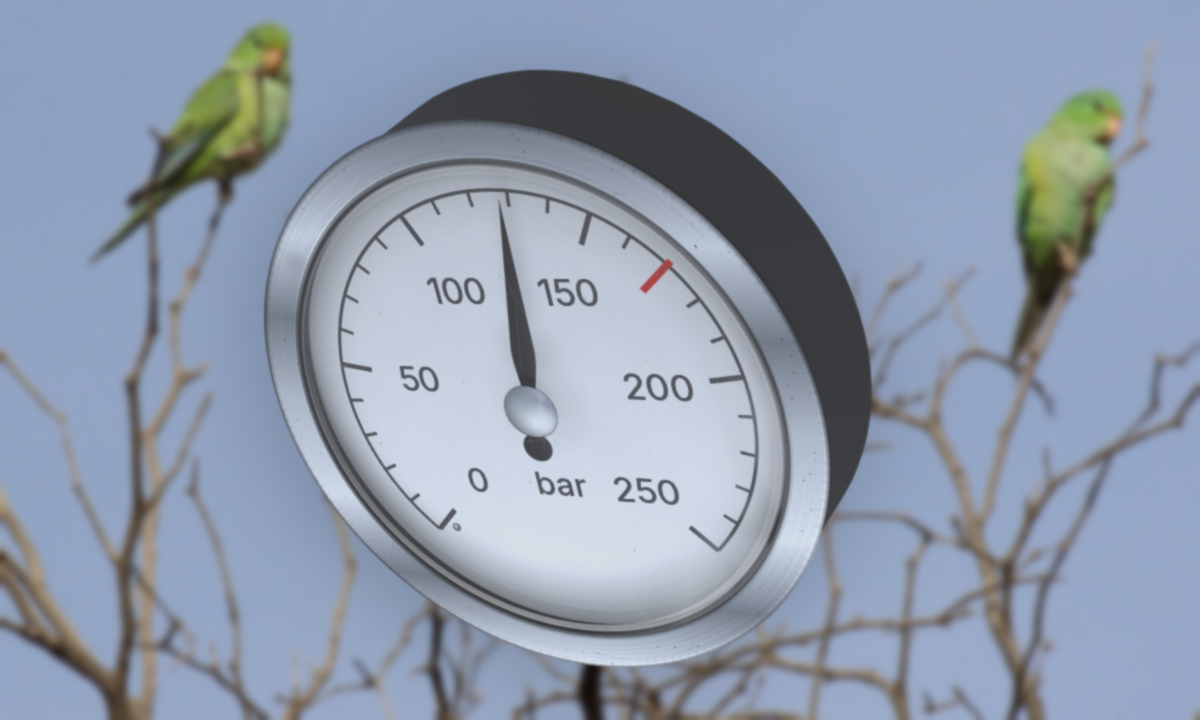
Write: 130 bar
